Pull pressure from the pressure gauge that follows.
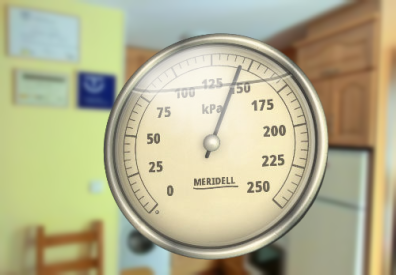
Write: 145 kPa
